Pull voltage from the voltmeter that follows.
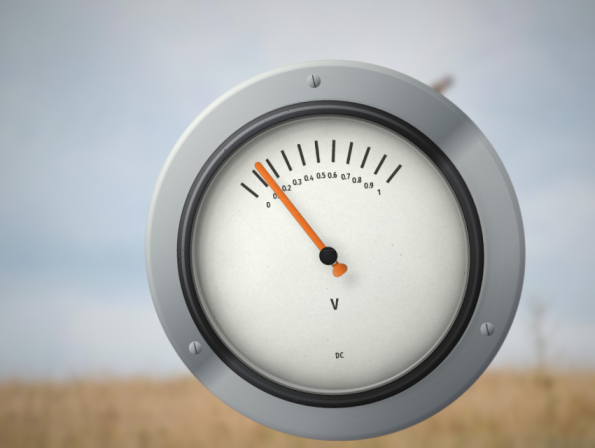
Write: 0.15 V
